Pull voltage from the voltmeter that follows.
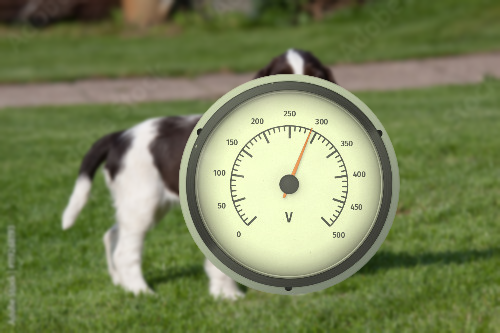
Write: 290 V
